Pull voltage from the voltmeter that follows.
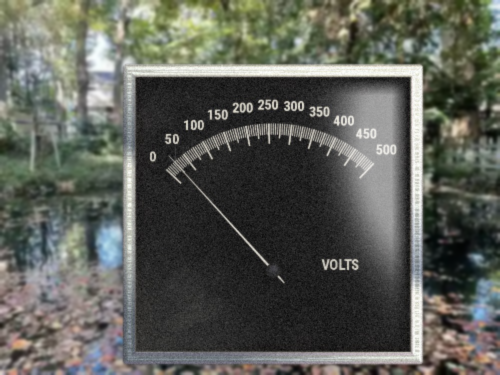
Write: 25 V
